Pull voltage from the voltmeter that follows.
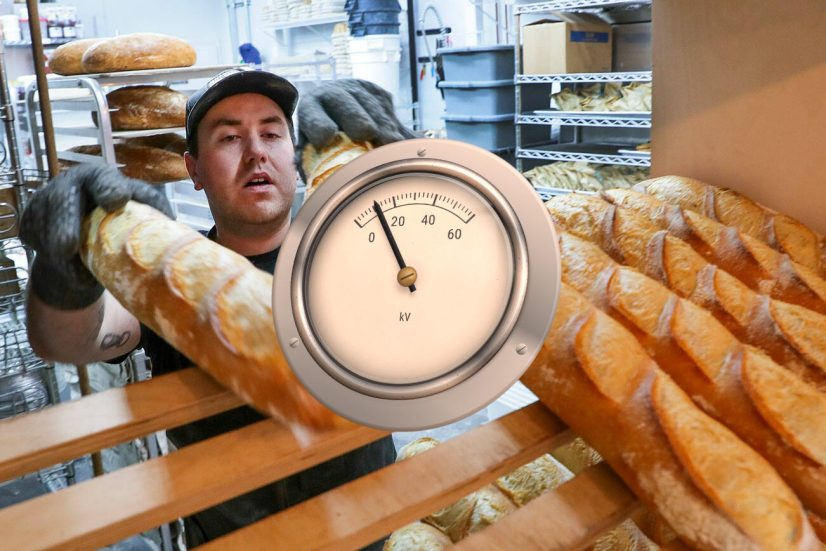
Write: 12 kV
